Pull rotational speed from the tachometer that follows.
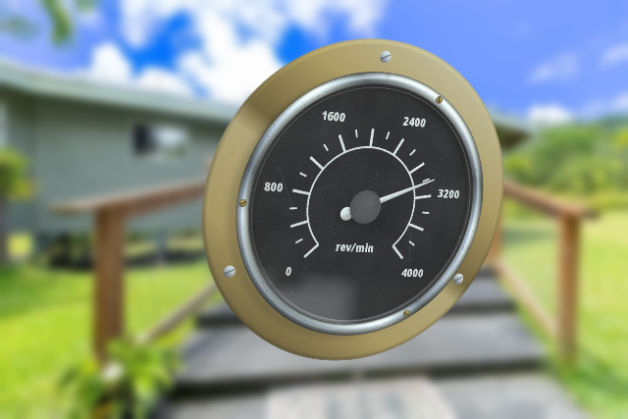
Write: 3000 rpm
